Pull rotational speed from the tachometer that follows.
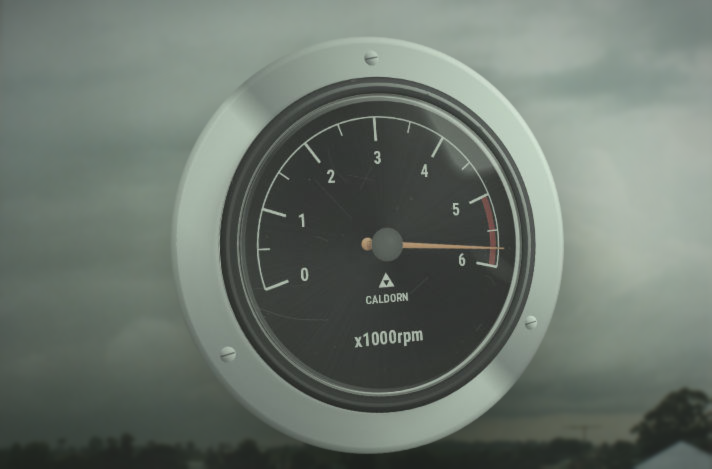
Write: 5750 rpm
